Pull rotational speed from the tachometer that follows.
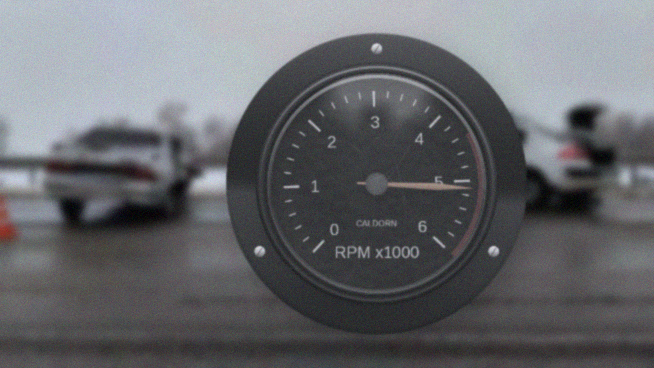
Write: 5100 rpm
